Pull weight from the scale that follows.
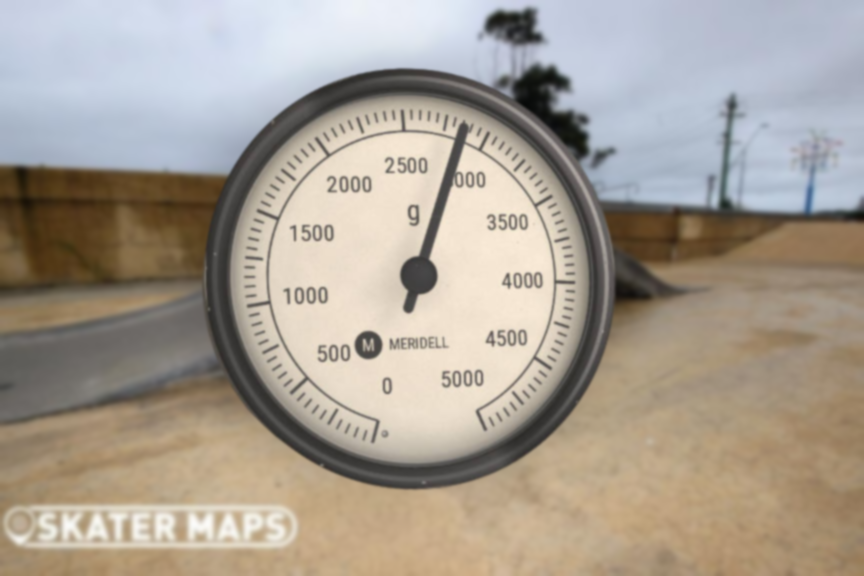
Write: 2850 g
